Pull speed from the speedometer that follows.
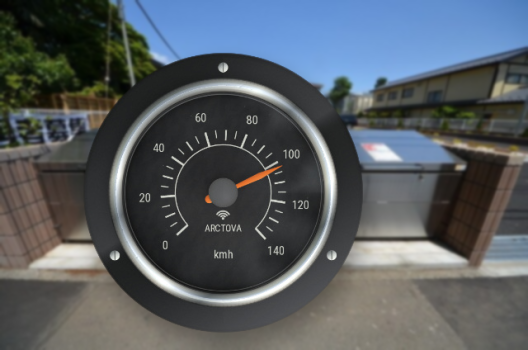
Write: 102.5 km/h
